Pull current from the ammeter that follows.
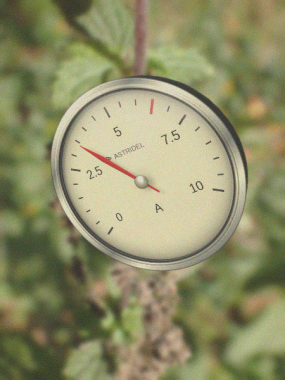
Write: 3.5 A
